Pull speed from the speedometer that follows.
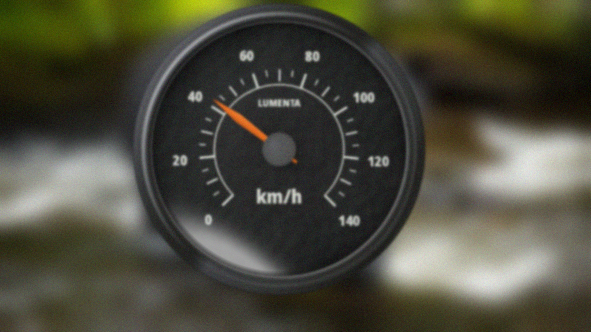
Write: 42.5 km/h
